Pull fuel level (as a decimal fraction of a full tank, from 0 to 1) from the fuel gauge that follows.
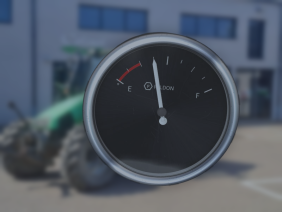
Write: 0.375
